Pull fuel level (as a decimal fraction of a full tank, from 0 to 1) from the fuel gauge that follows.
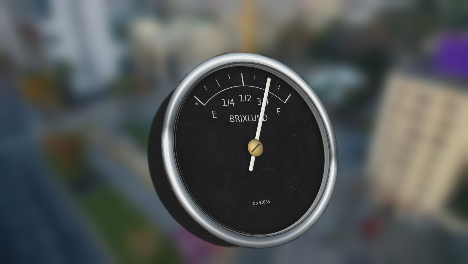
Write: 0.75
